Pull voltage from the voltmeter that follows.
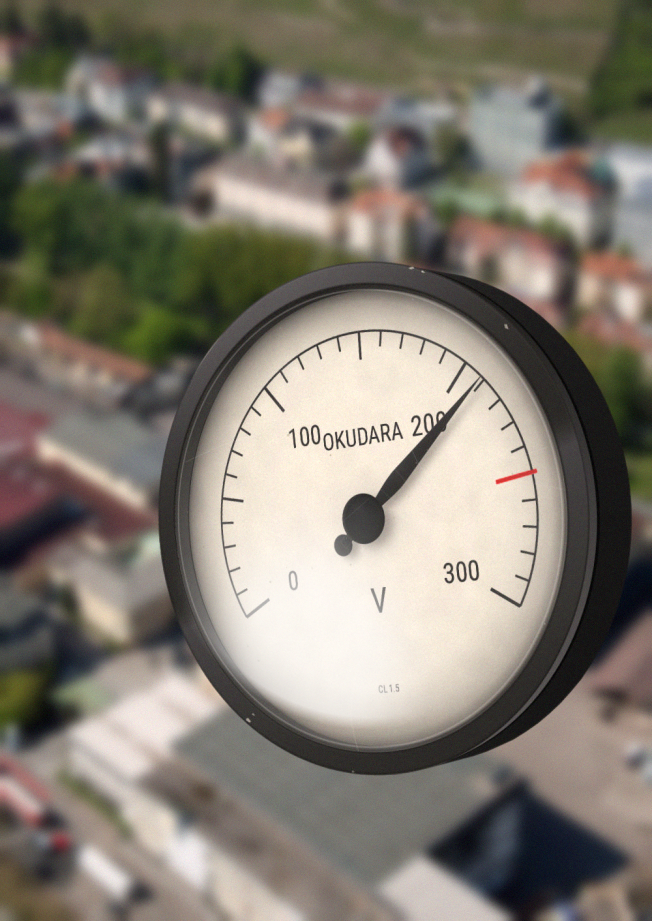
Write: 210 V
